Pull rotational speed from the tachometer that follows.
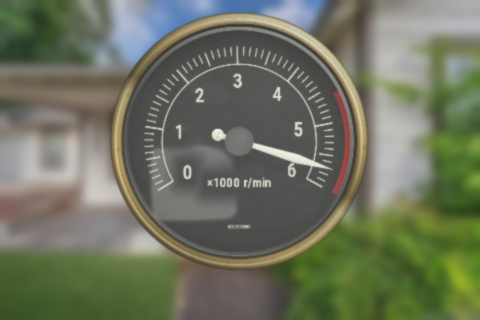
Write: 5700 rpm
